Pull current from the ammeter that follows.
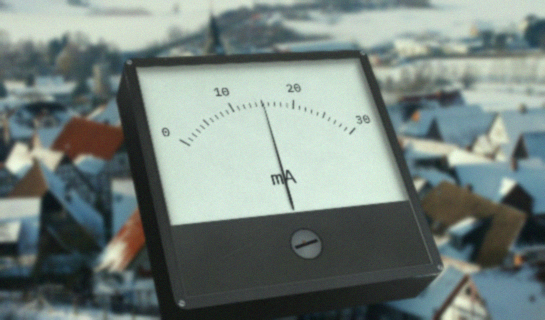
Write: 15 mA
